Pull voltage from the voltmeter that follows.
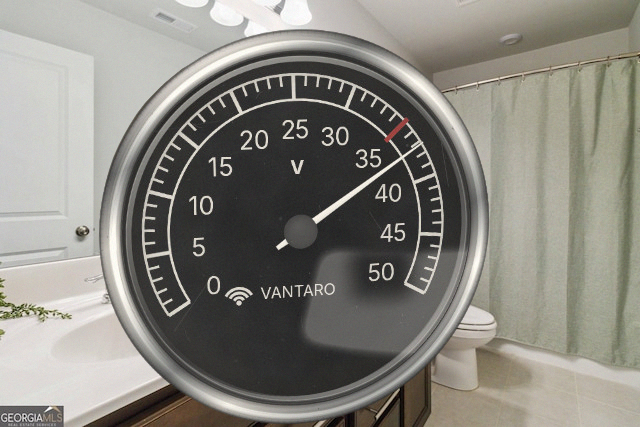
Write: 37 V
